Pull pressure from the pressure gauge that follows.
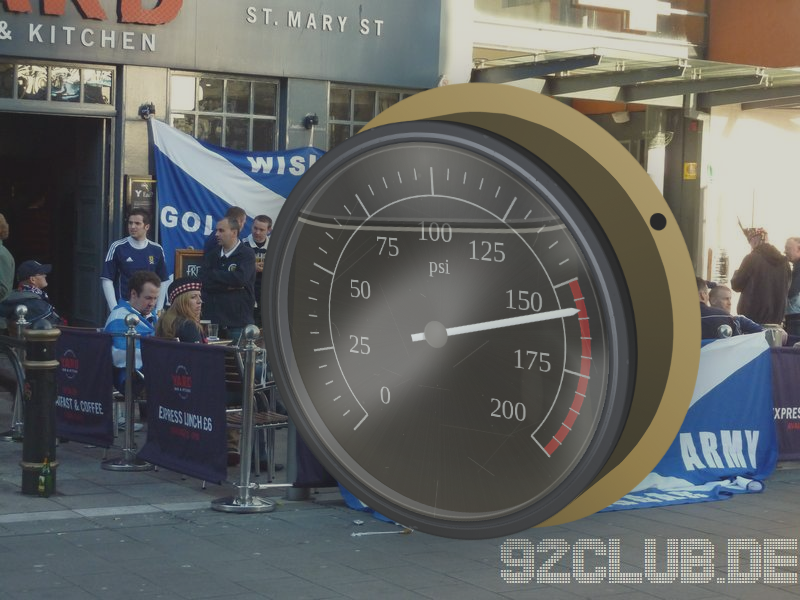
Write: 157.5 psi
